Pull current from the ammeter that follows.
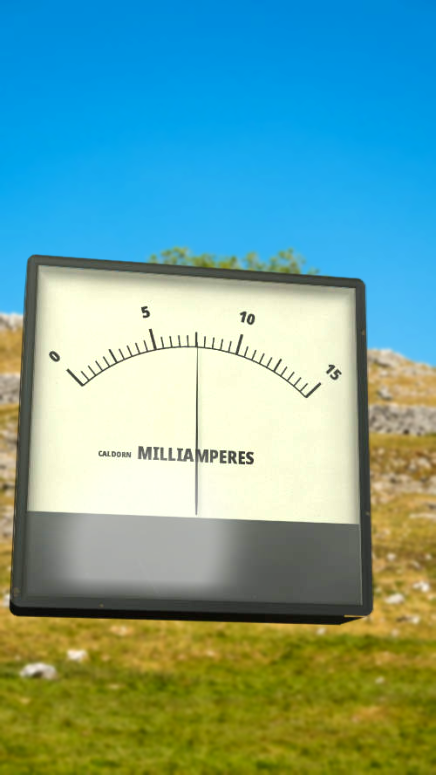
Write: 7.5 mA
